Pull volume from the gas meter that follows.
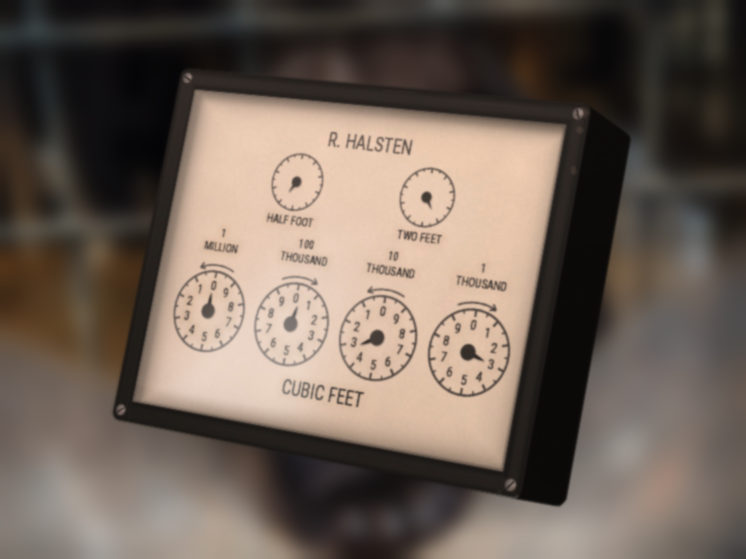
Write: 3300 ft³
